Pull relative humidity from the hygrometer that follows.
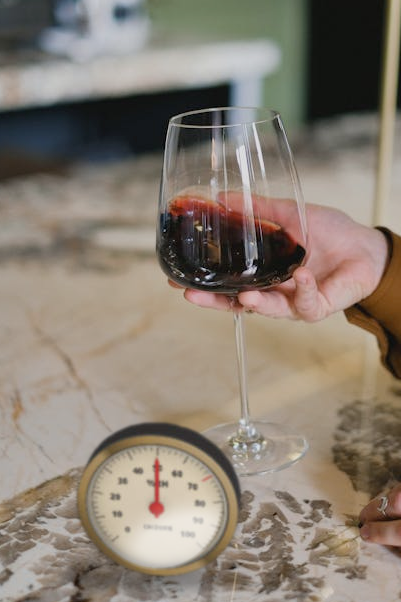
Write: 50 %
